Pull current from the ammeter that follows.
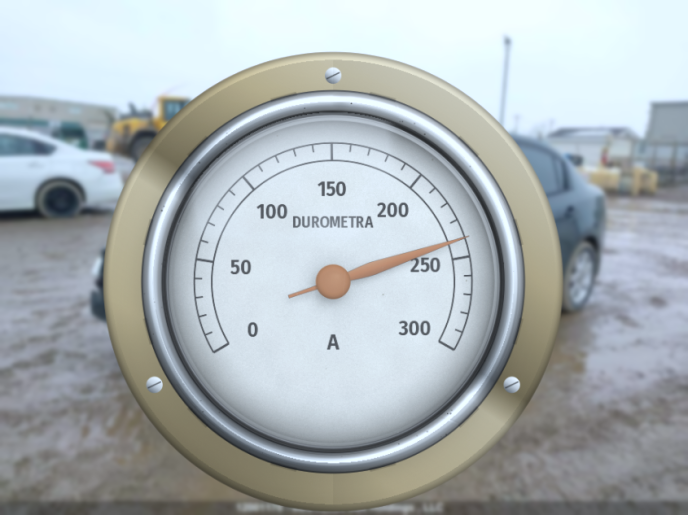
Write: 240 A
